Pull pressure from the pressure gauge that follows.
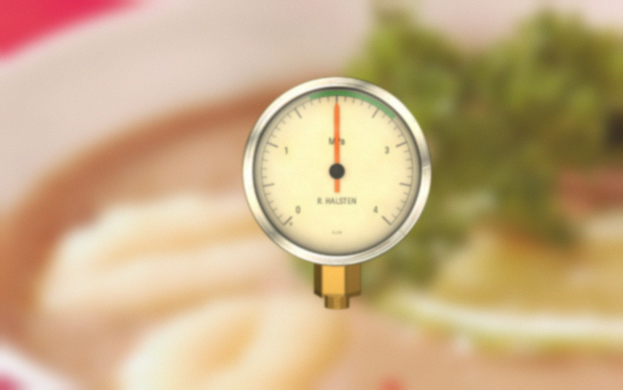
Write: 2 MPa
